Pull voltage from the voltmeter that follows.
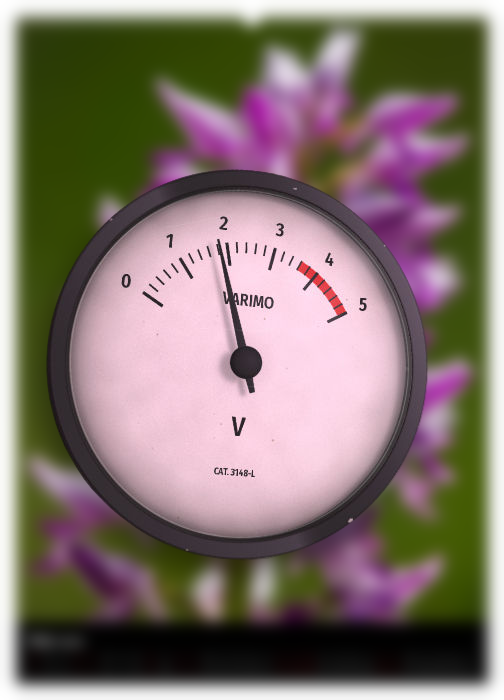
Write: 1.8 V
